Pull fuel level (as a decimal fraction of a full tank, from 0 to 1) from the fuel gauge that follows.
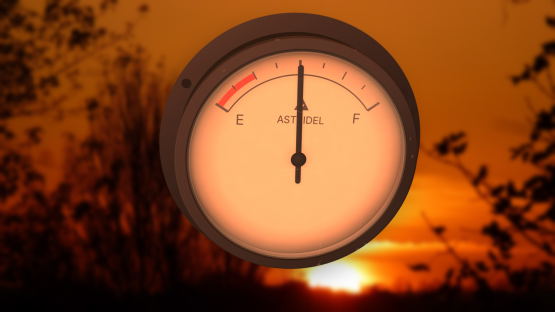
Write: 0.5
